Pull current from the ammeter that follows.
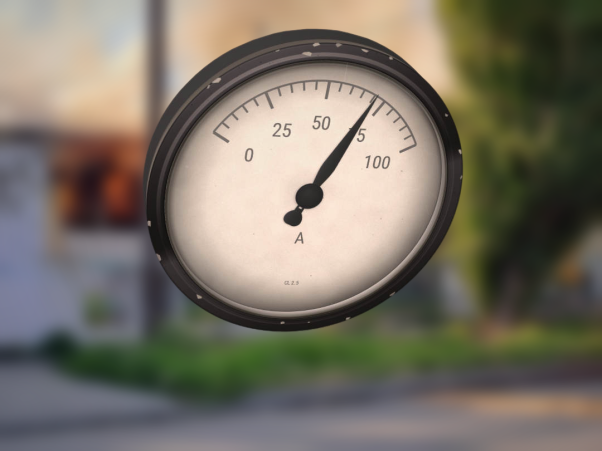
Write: 70 A
